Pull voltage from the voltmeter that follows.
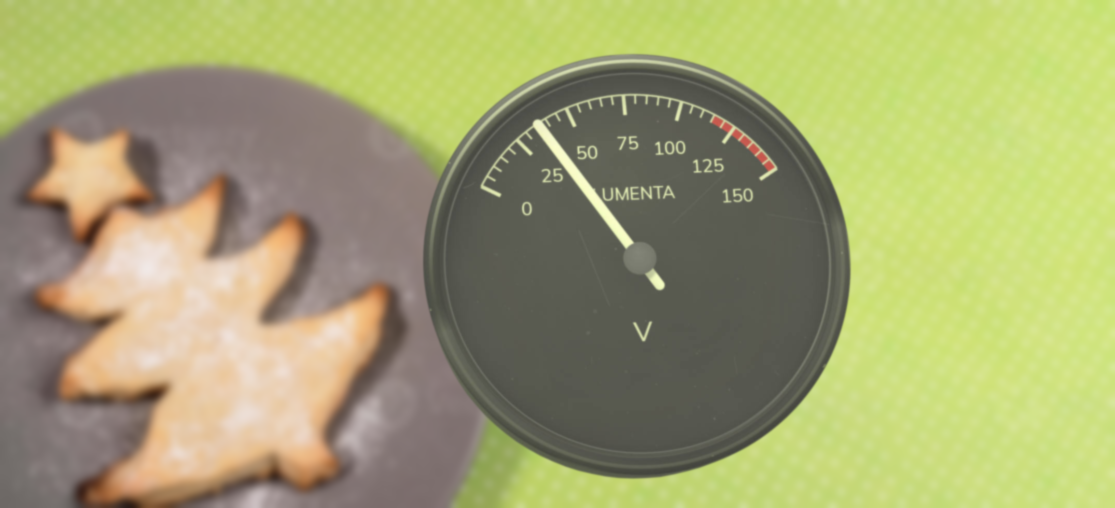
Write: 35 V
